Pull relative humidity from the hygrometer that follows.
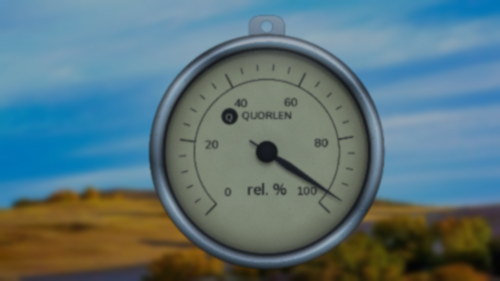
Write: 96 %
